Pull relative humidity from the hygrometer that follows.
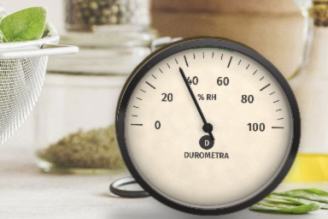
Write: 36 %
